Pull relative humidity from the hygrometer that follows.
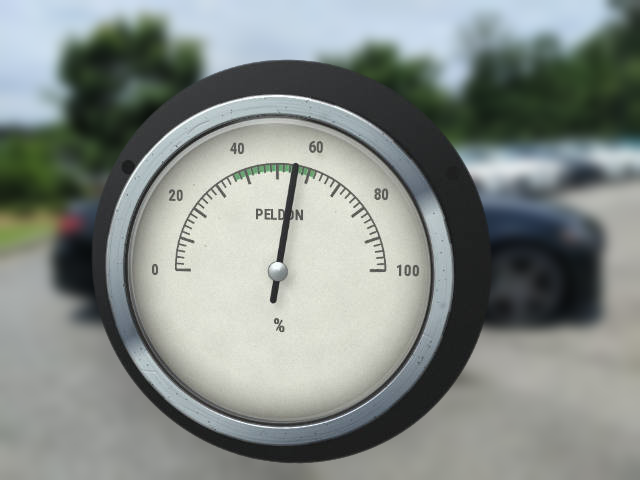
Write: 56 %
